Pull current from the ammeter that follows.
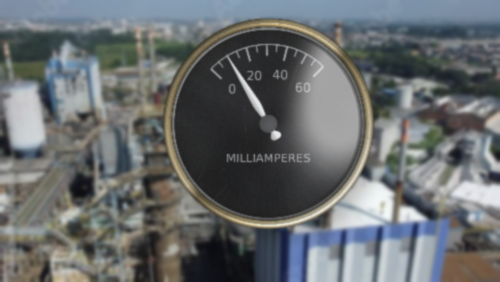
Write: 10 mA
